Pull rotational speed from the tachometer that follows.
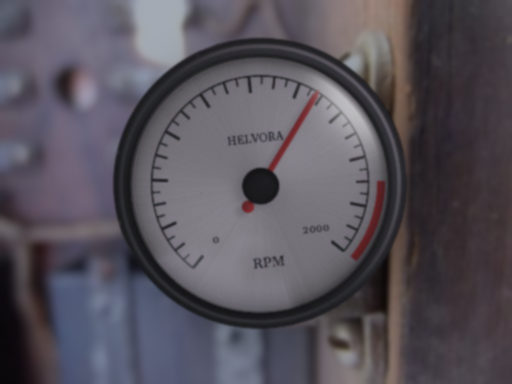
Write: 1275 rpm
